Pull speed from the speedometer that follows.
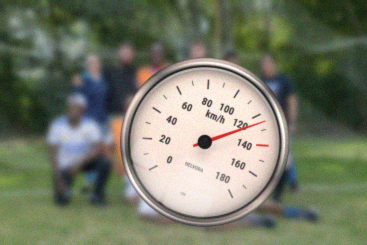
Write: 125 km/h
